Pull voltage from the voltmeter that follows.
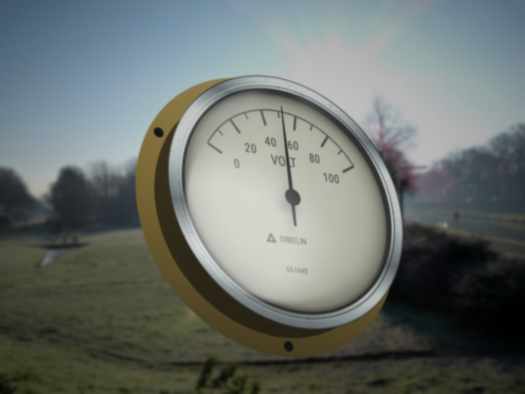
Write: 50 V
